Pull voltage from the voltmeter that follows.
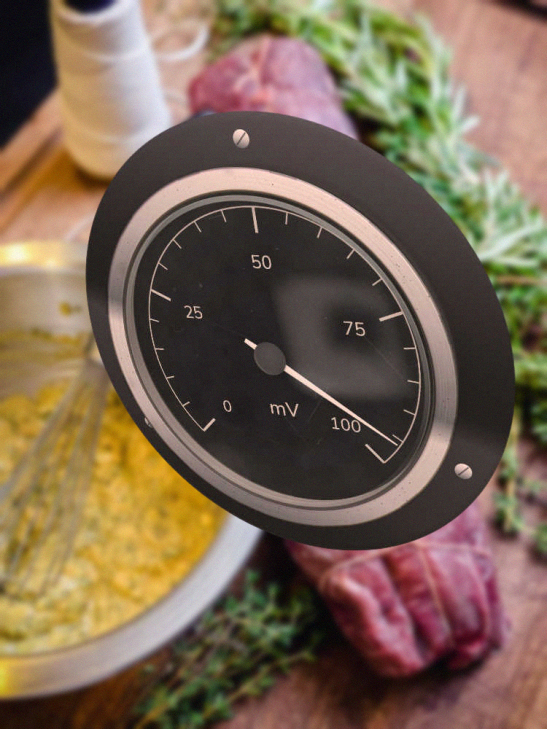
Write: 95 mV
